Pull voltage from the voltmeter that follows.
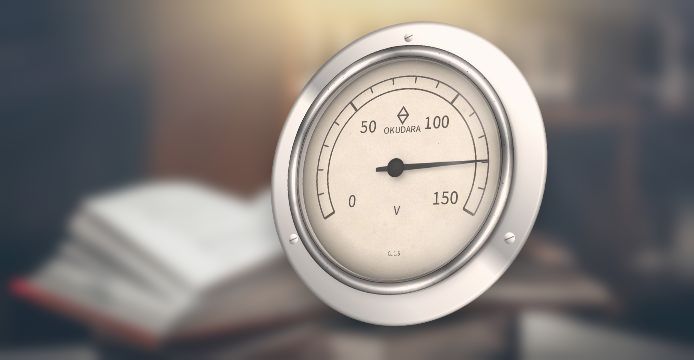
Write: 130 V
